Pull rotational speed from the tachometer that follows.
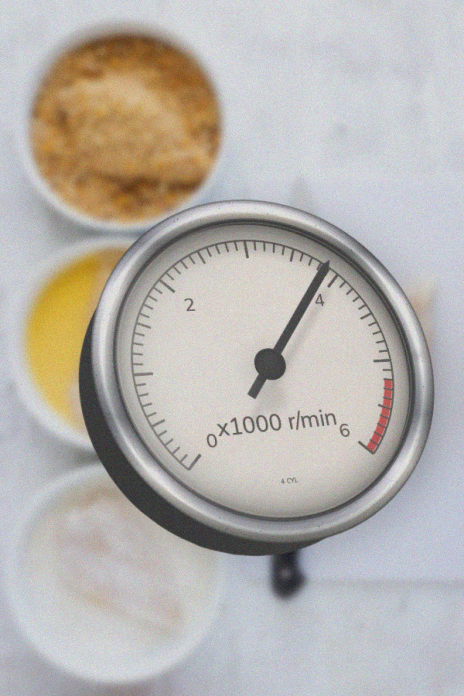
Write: 3850 rpm
